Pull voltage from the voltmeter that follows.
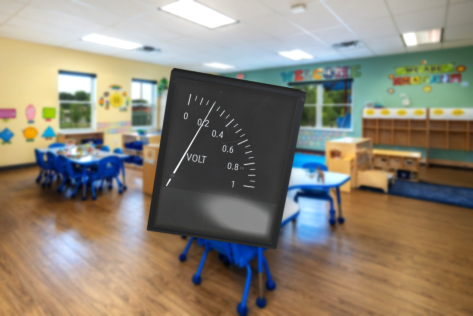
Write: 0.2 V
